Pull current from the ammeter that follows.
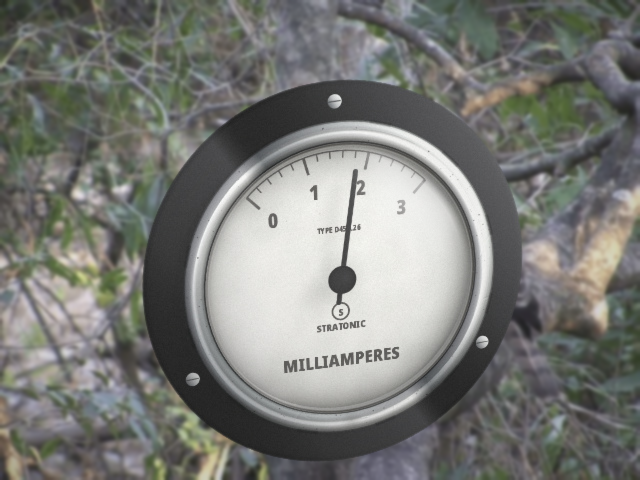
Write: 1.8 mA
